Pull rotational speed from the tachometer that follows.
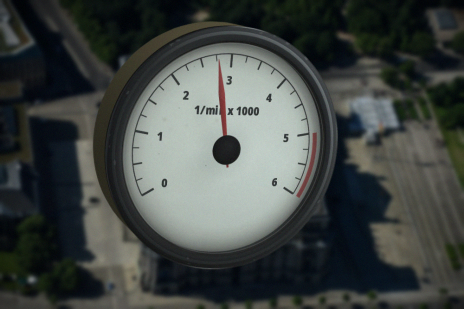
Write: 2750 rpm
